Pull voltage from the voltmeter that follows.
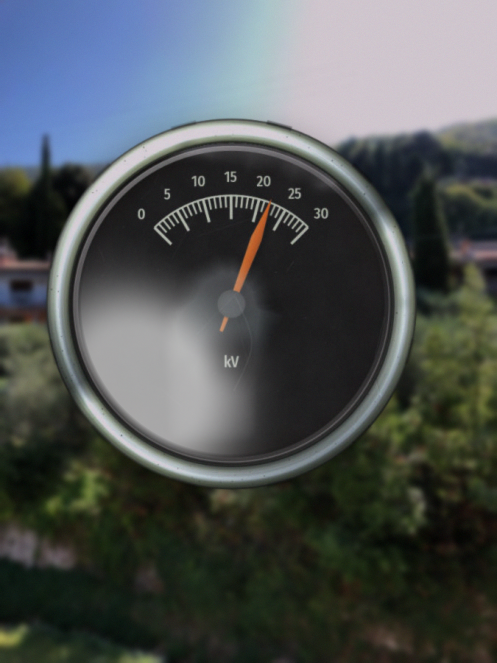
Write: 22 kV
